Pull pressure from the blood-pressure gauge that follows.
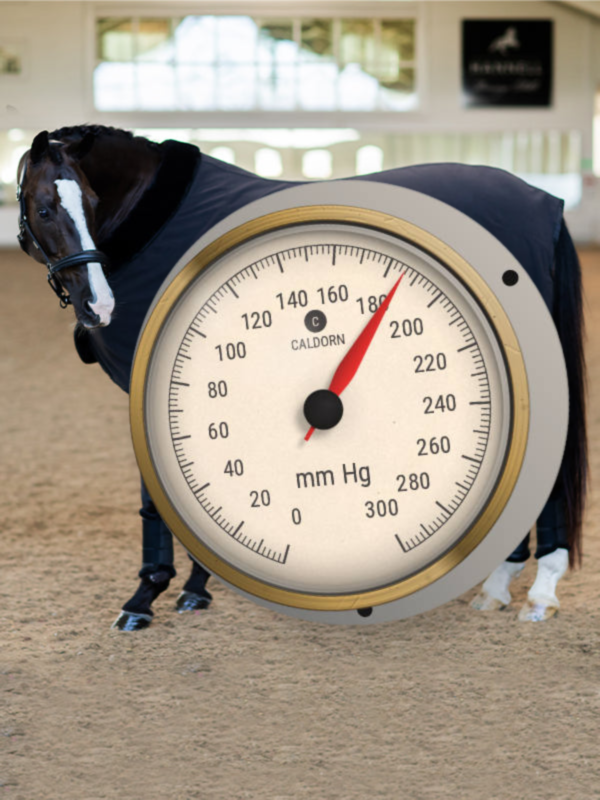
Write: 186 mmHg
